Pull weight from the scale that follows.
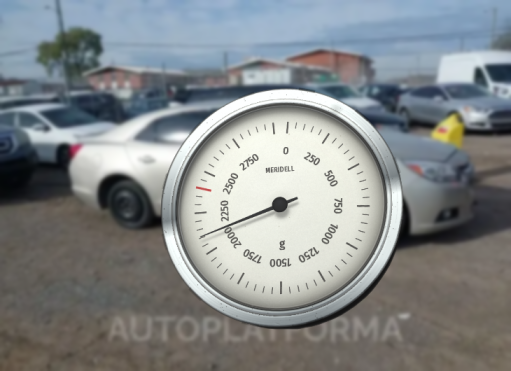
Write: 2100 g
